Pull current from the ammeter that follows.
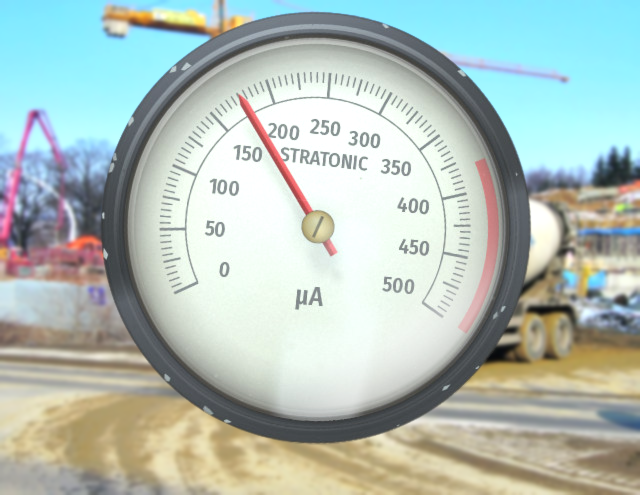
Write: 175 µA
